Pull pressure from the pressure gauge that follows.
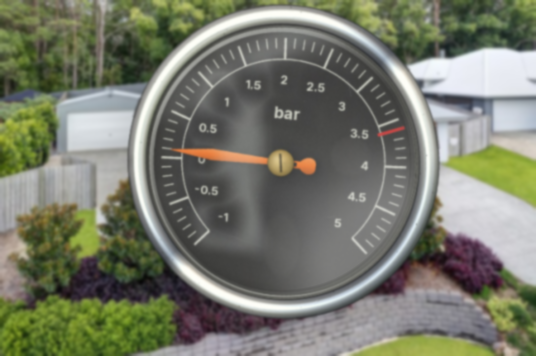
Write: 0.1 bar
